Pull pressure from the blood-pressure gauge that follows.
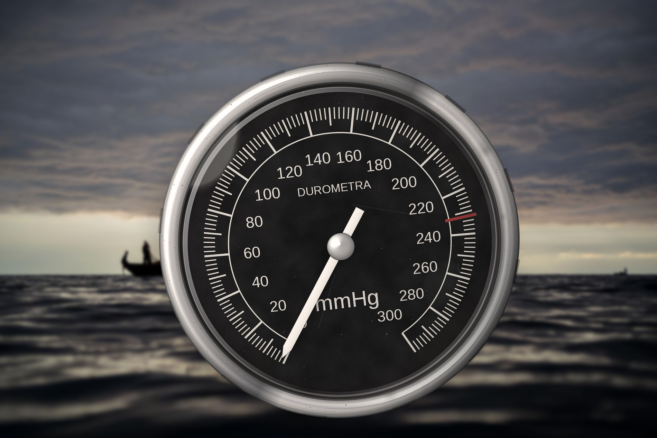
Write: 2 mmHg
